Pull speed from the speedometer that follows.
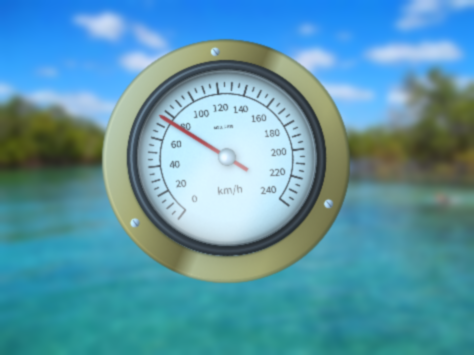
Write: 75 km/h
